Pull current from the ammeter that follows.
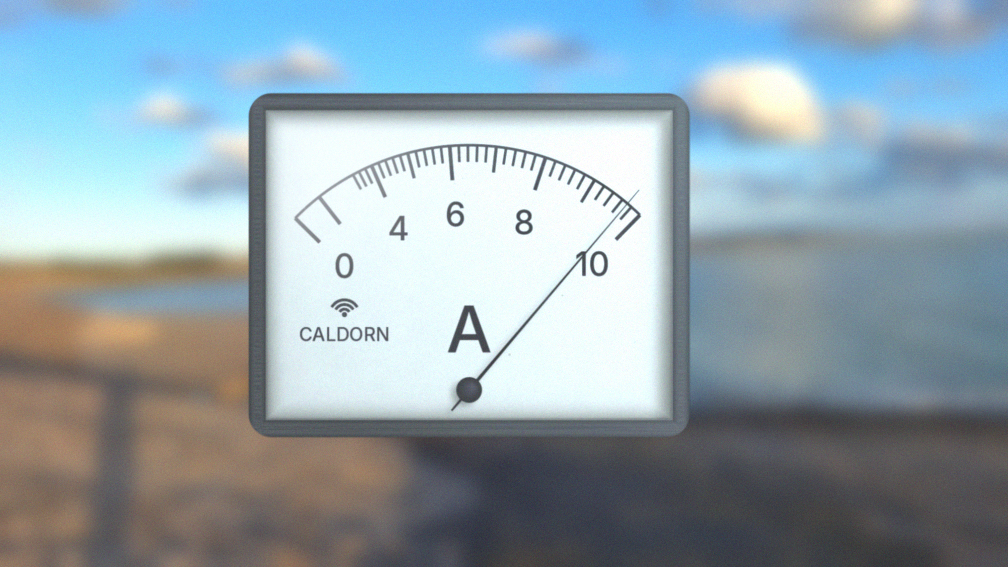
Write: 9.7 A
